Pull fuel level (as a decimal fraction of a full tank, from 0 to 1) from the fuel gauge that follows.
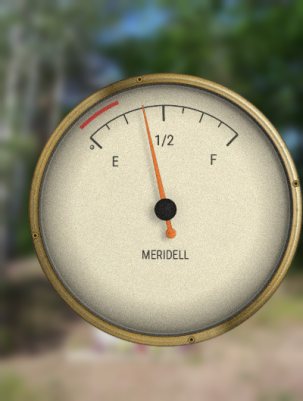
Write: 0.375
